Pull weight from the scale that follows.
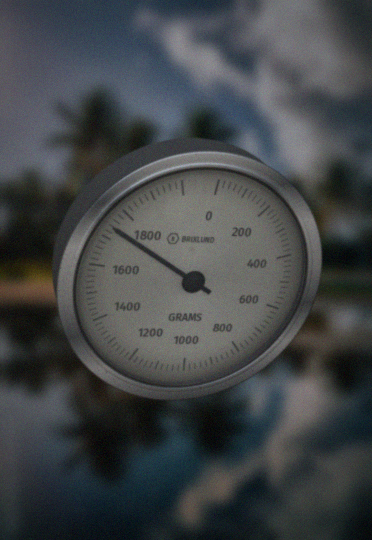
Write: 1740 g
